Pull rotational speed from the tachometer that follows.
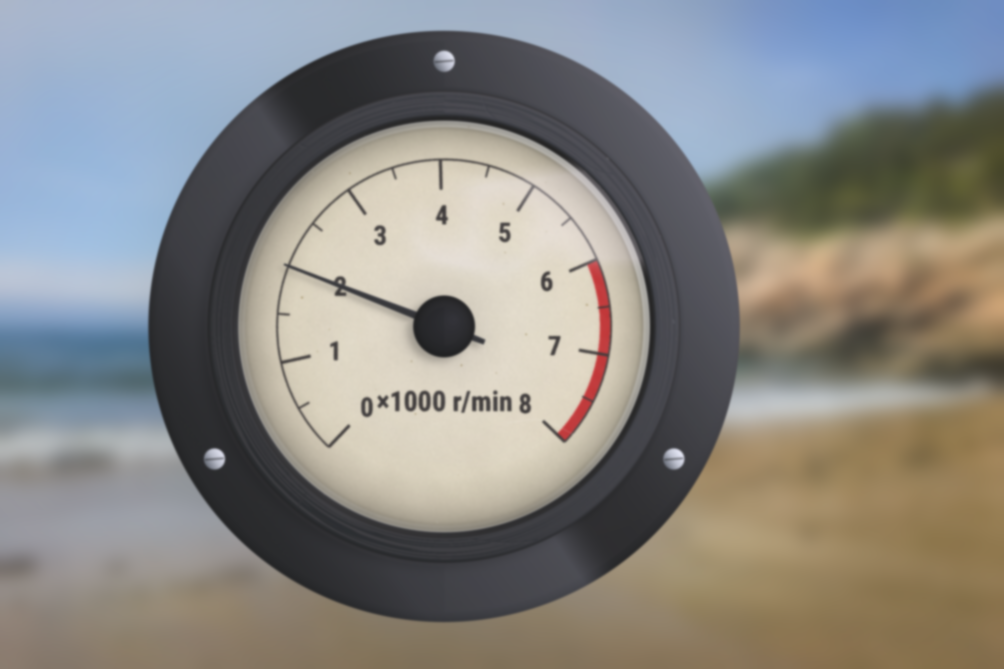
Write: 2000 rpm
